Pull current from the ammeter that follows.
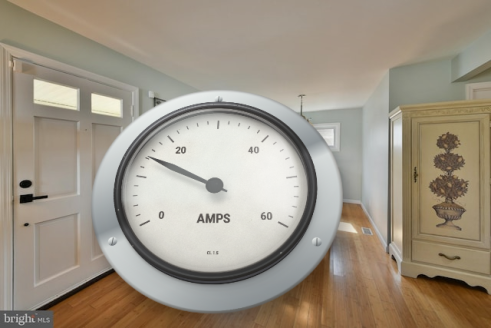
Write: 14 A
